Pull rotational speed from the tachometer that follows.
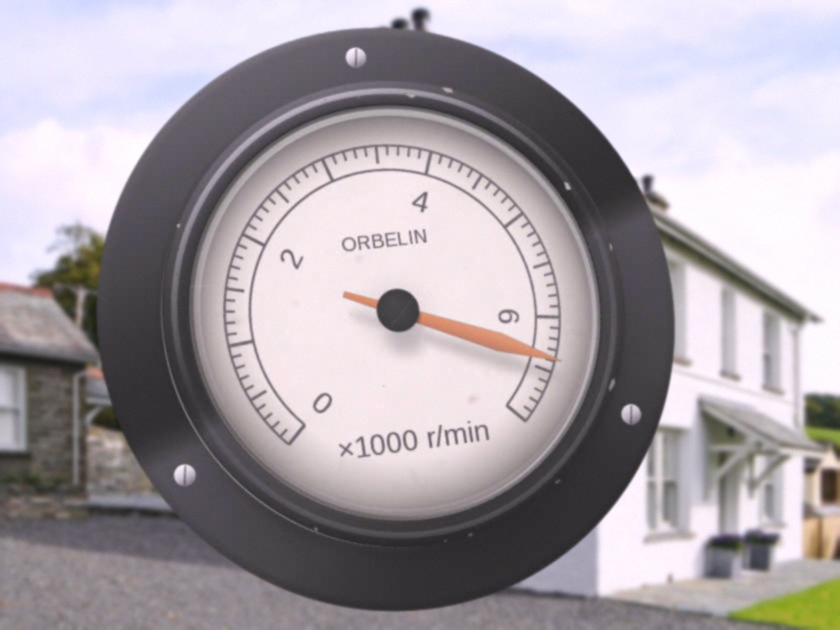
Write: 6400 rpm
